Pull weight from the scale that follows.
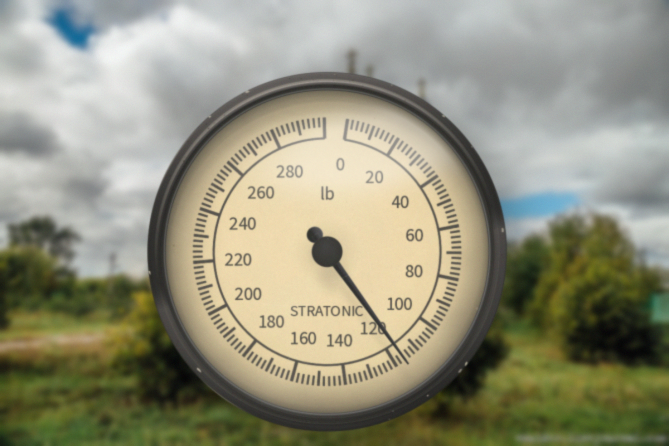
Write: 116 lb
